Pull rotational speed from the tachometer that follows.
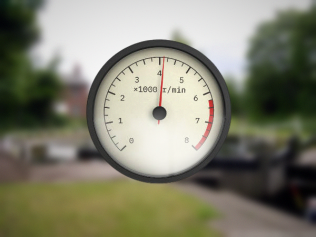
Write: 4125 rpm
